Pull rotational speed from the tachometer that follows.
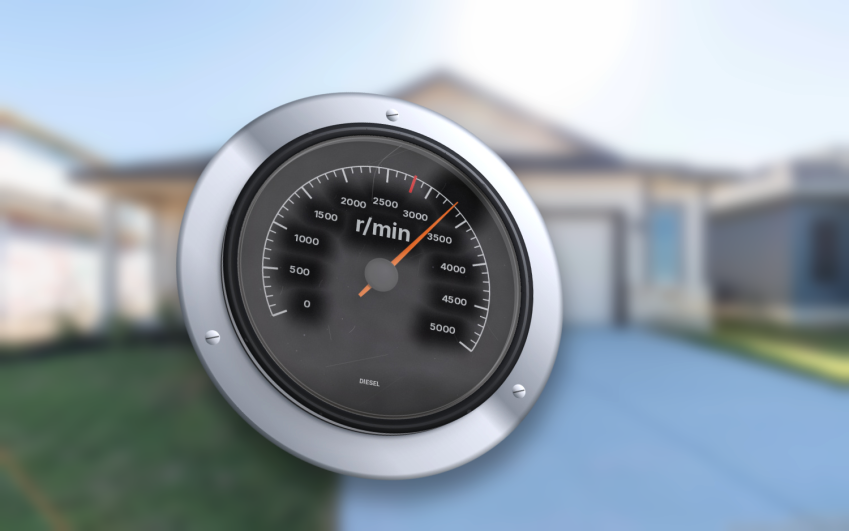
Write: 3300 rpm
